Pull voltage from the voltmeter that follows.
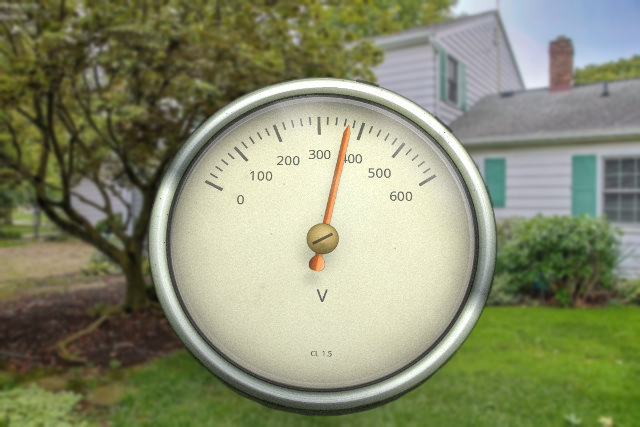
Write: 370 V
